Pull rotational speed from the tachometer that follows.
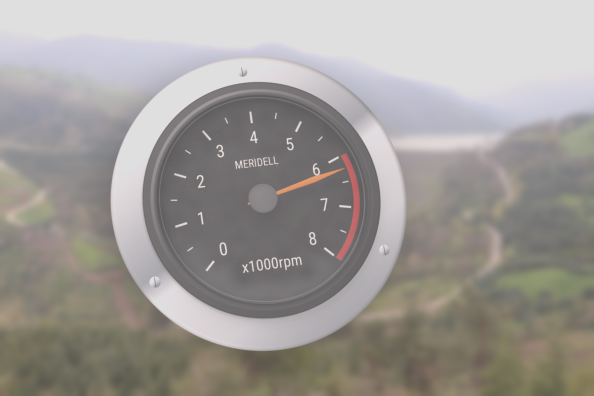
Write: 6250 rpm
